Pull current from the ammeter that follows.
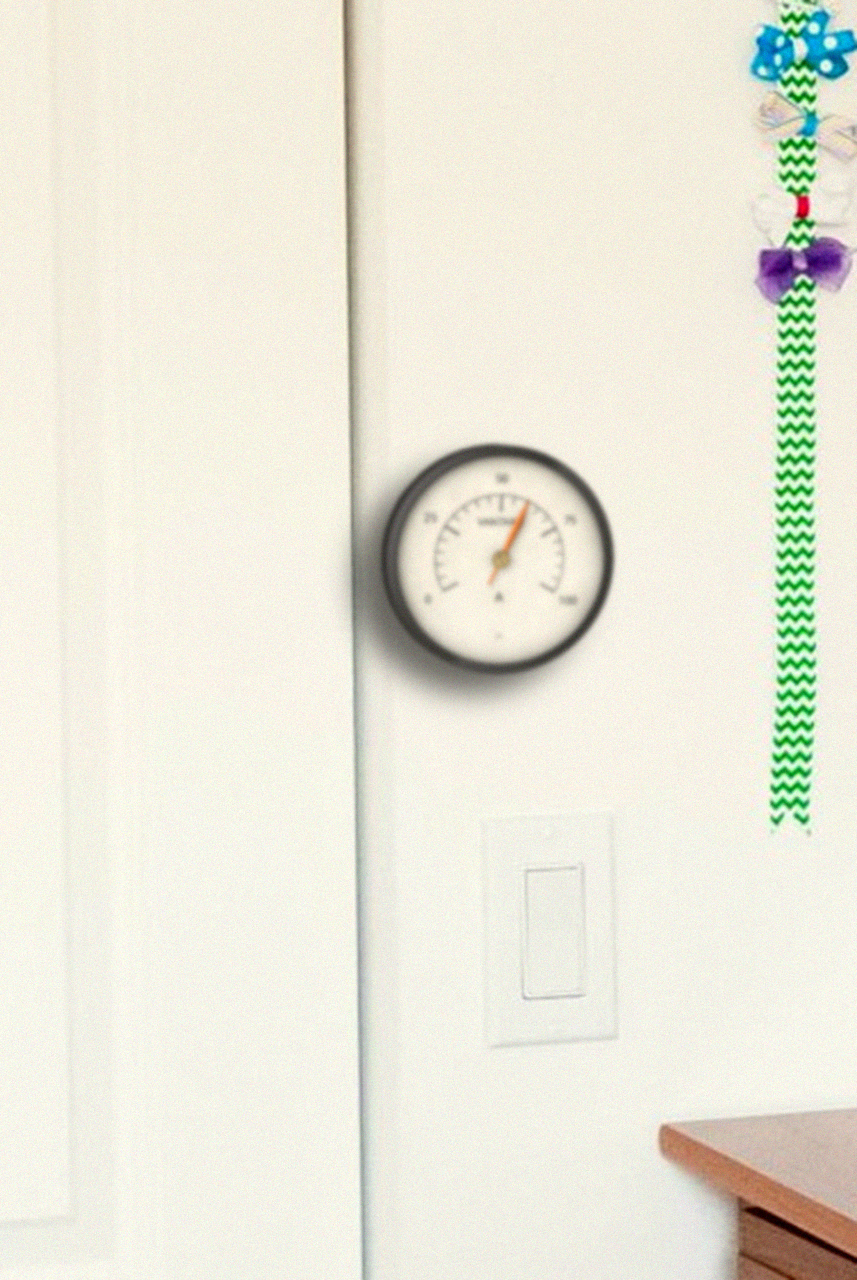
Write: 60 A
